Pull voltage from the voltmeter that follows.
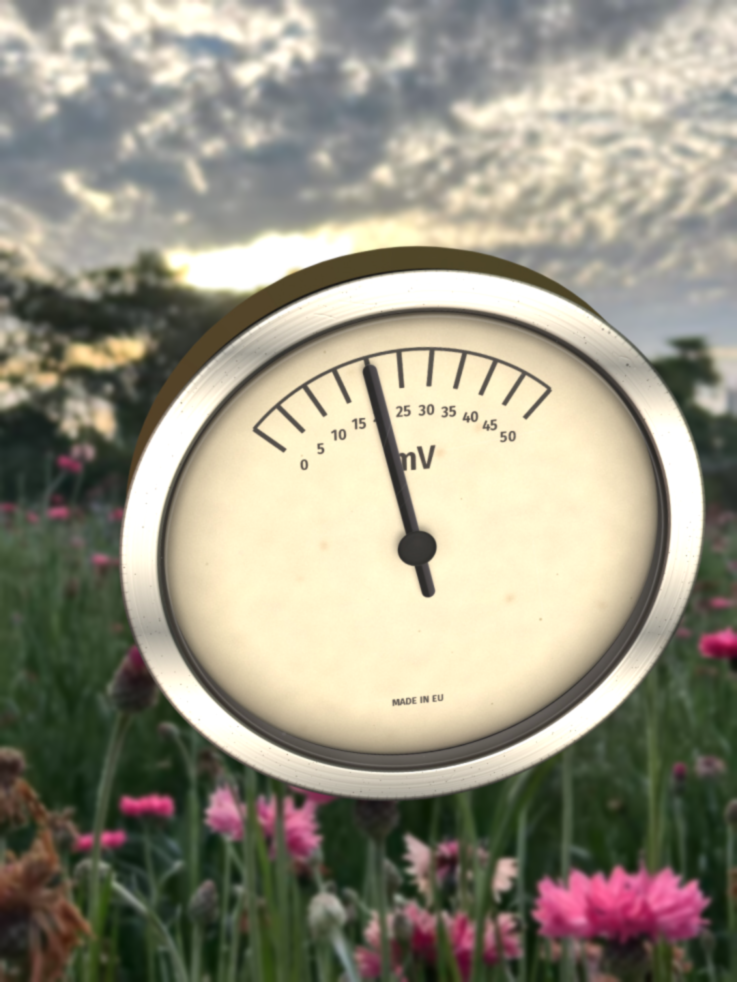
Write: 20 mV
